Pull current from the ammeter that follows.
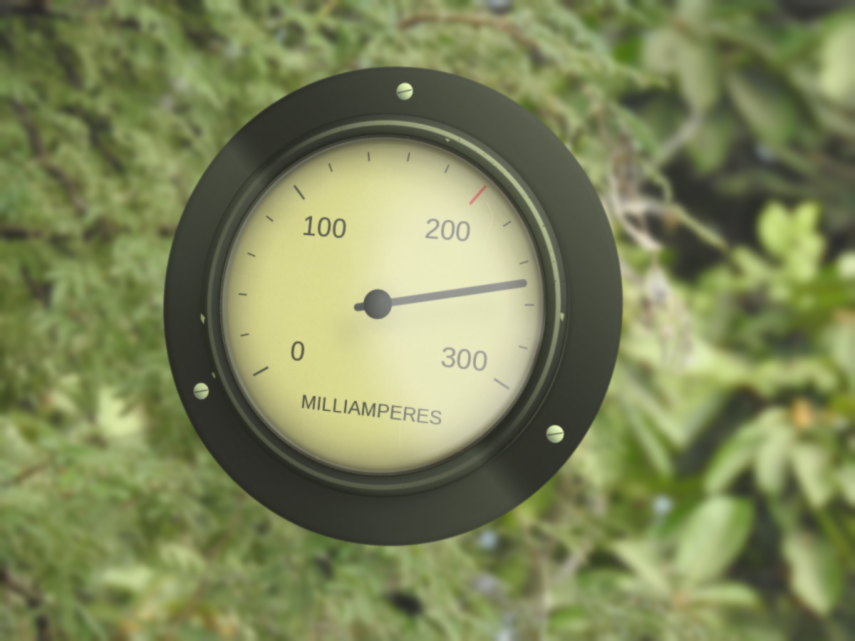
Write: 250 mA
